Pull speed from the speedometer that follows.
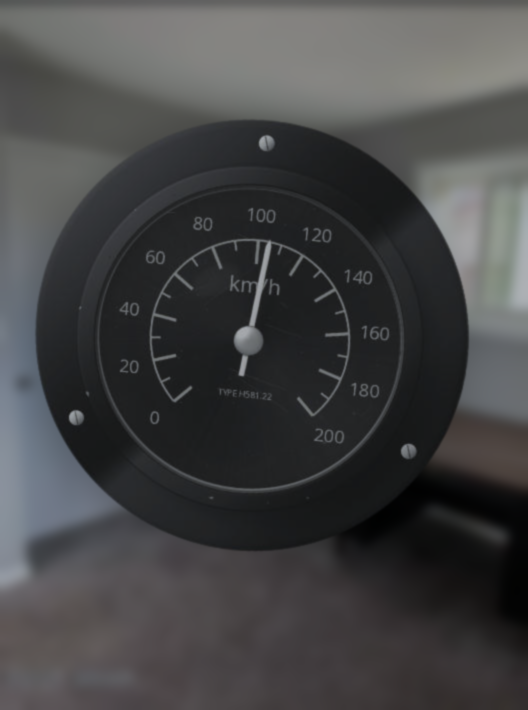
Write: 105 km/h
